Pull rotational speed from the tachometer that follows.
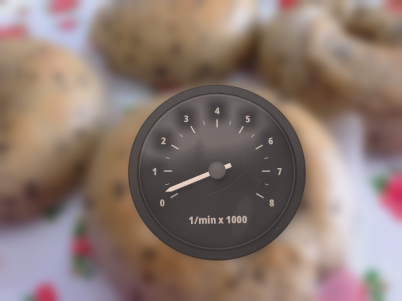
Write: 250 rpm
